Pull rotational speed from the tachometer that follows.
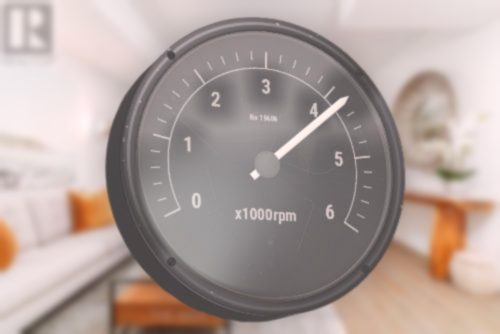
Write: 4200 rpm
